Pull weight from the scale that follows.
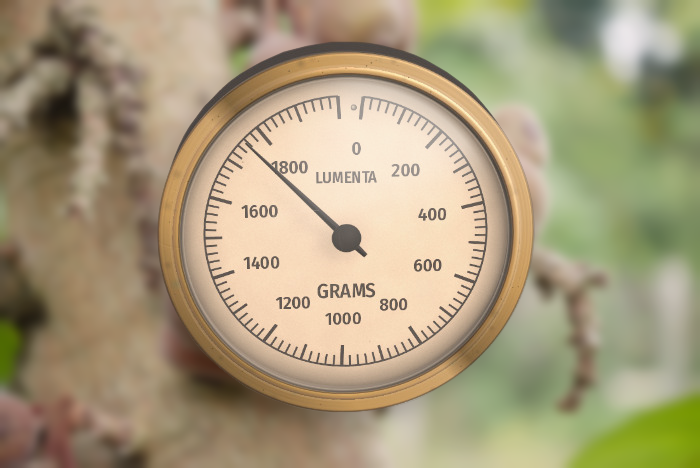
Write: 1760 g
